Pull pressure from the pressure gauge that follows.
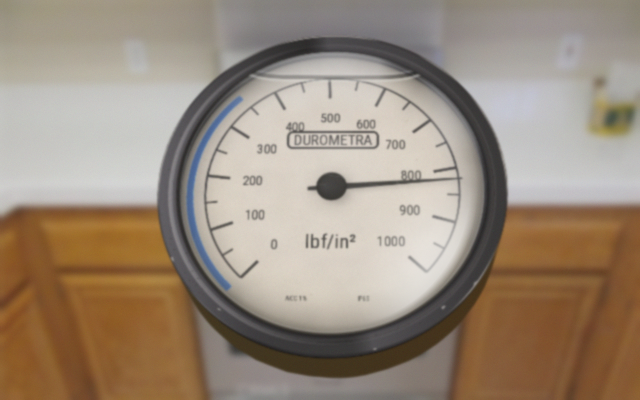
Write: 825 psi
